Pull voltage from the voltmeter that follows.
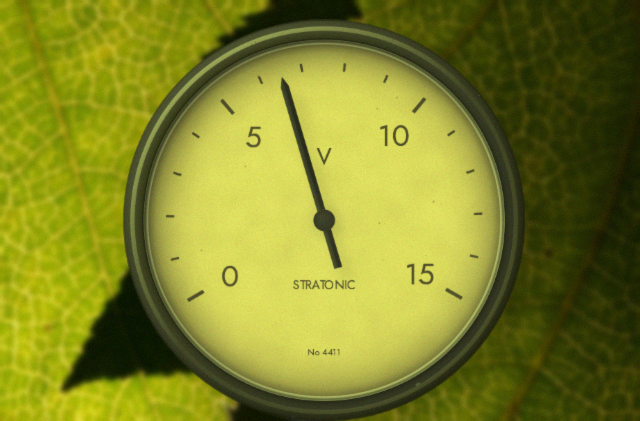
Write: 6.5 V
